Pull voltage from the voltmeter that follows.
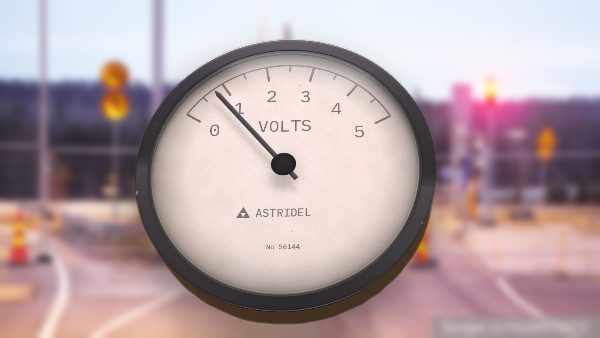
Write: 0.75 V
